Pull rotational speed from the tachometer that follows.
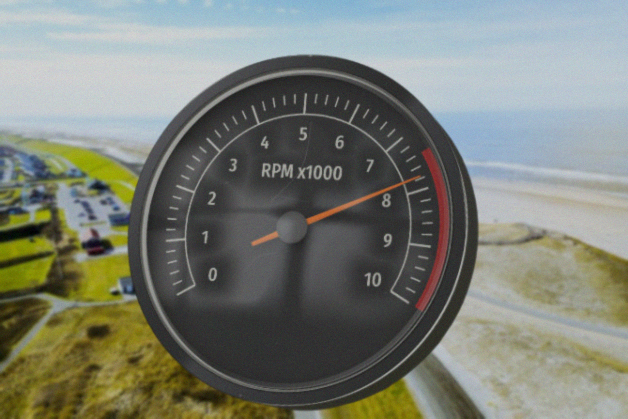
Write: 7800 rpm
